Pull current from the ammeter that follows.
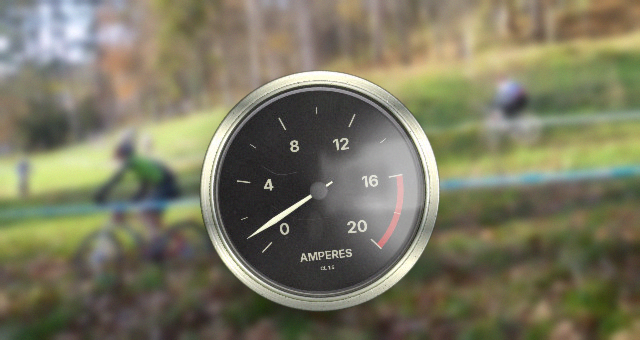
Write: 1 A
